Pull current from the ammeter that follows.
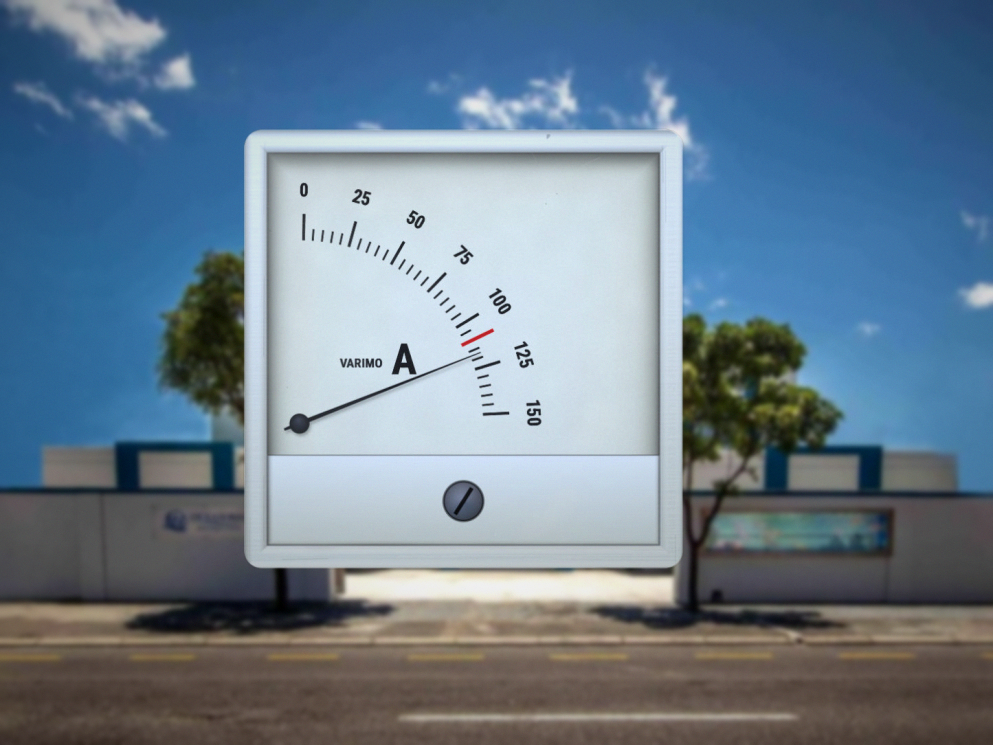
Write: 117.5 A
